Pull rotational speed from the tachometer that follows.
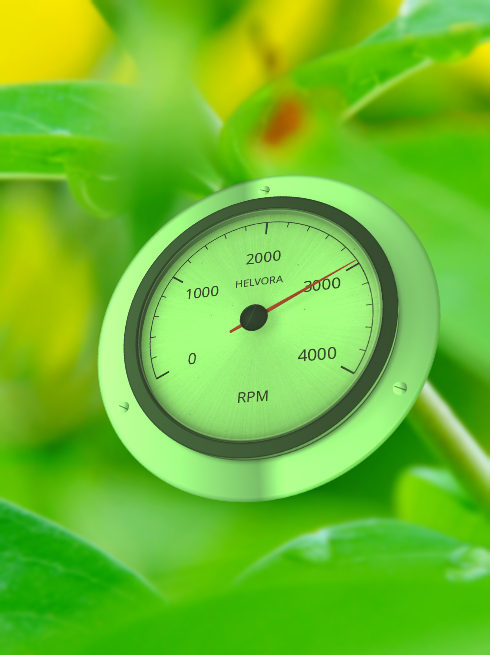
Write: 3000 rpm
